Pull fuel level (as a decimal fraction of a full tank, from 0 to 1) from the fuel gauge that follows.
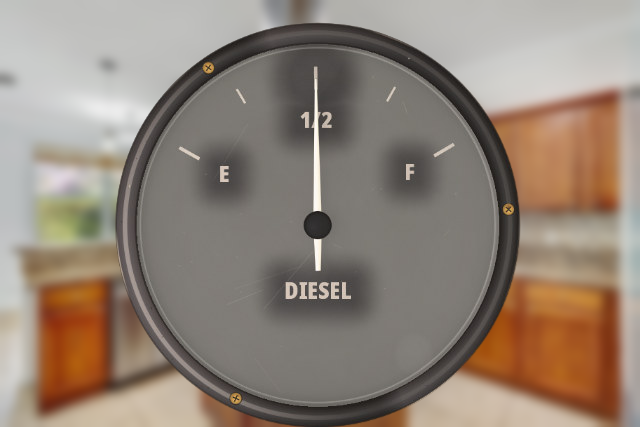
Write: 0.5
